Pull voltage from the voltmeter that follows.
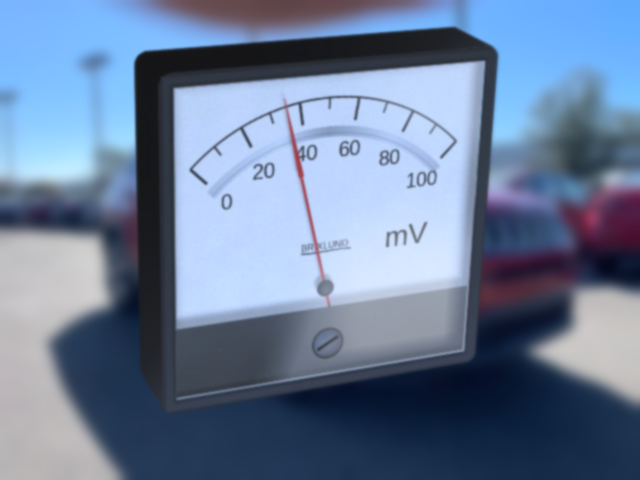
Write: 35 mV
